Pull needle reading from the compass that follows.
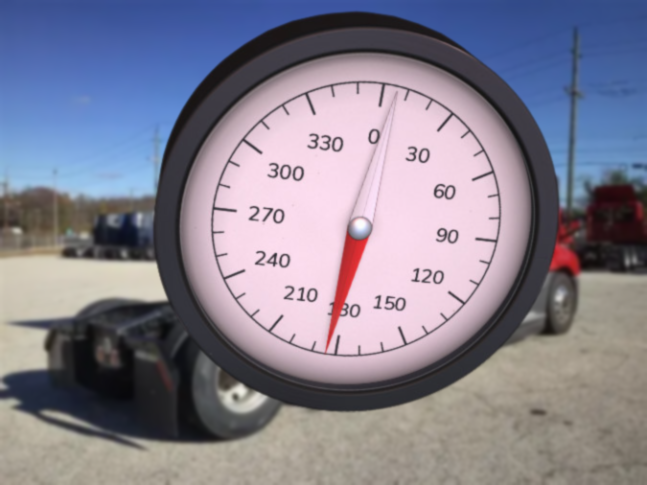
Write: 185 °
